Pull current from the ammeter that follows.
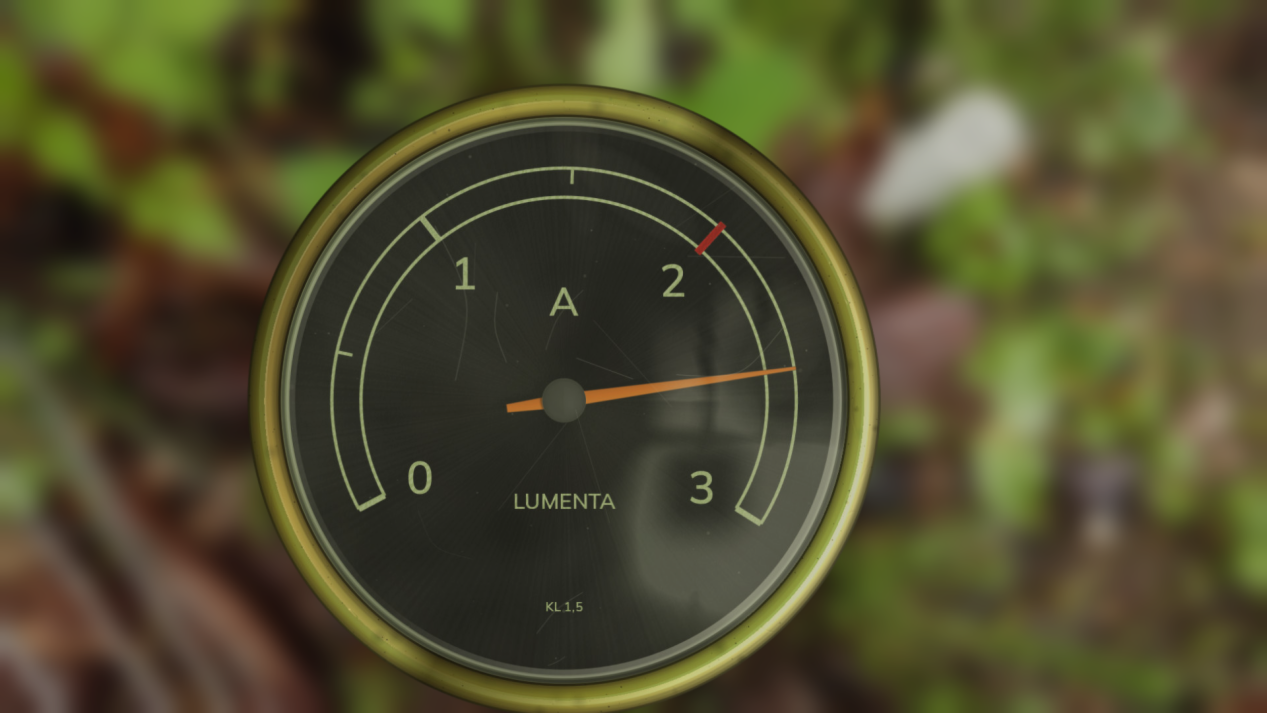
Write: 2.5 A
